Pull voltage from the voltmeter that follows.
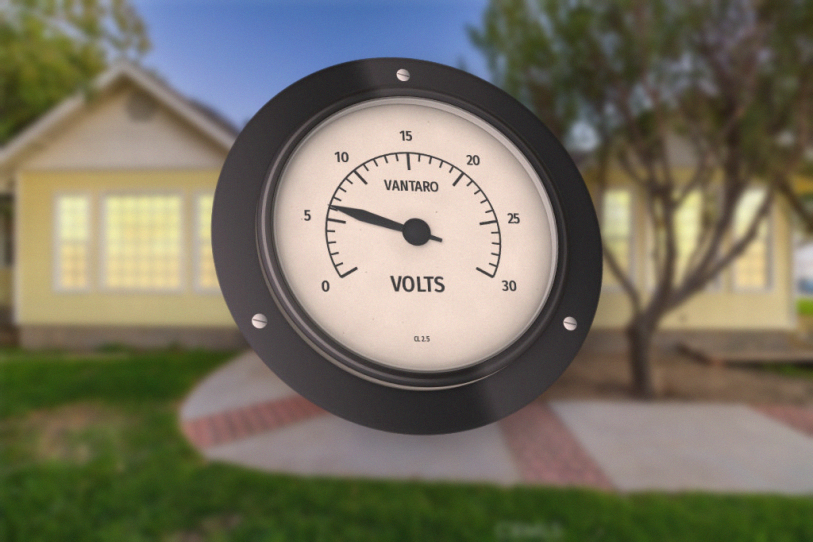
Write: 6 V
